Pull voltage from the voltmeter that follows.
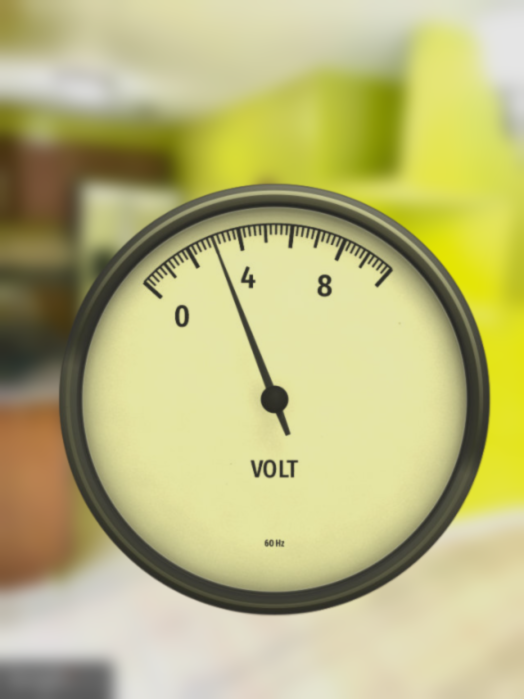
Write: 3 V
